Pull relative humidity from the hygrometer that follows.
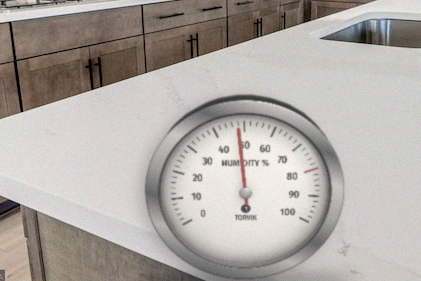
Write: 48 %
